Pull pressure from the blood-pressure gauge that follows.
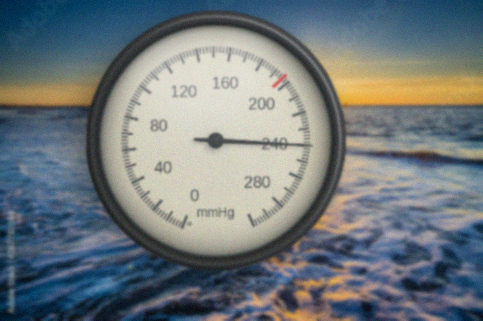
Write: 240 mmHg
